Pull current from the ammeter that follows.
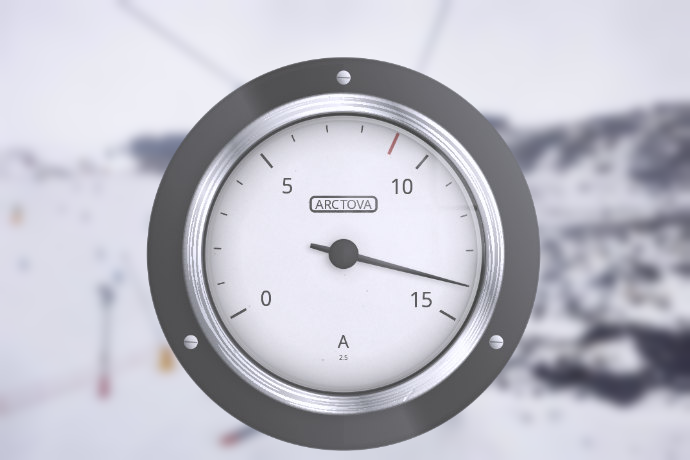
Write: 14 A
